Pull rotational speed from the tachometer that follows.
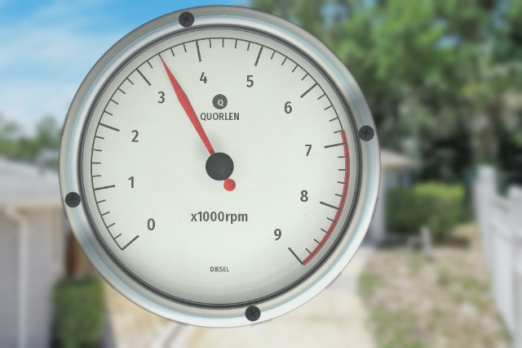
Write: 3400 rpm
